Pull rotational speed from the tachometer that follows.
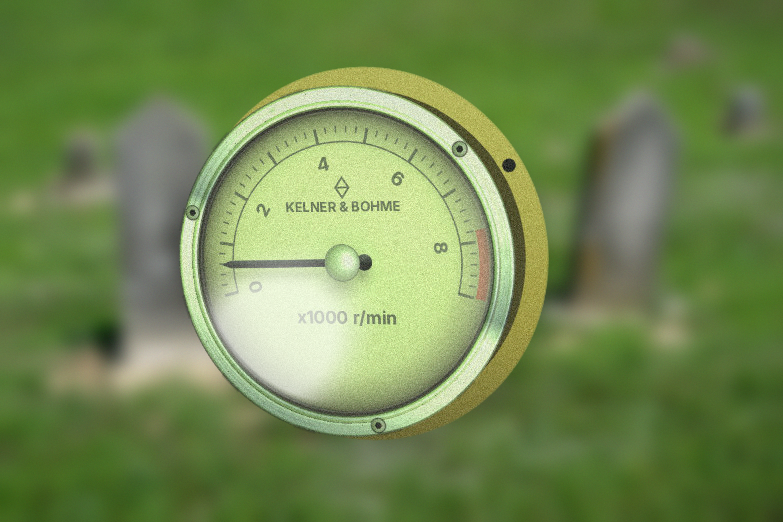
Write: 600 rpm
